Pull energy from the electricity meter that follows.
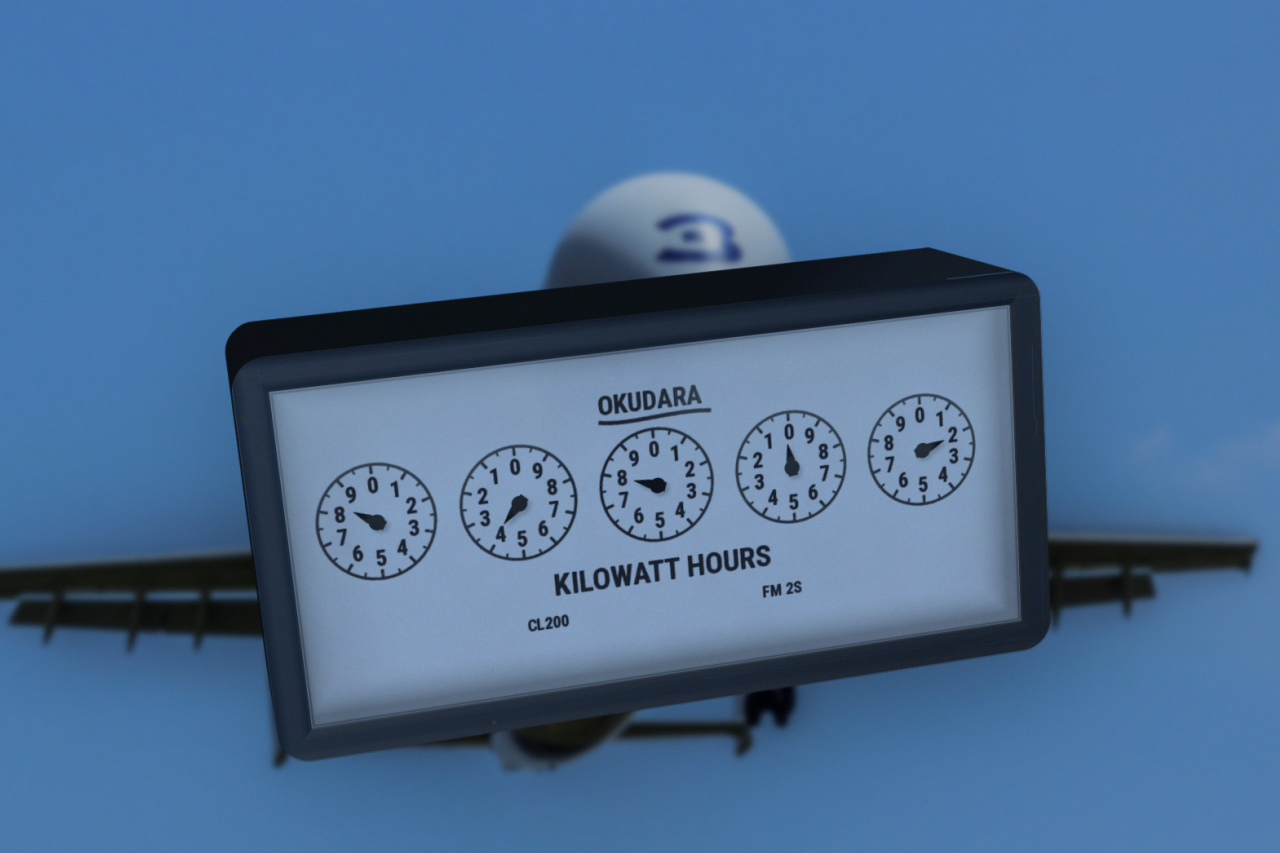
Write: 83802 kWh
